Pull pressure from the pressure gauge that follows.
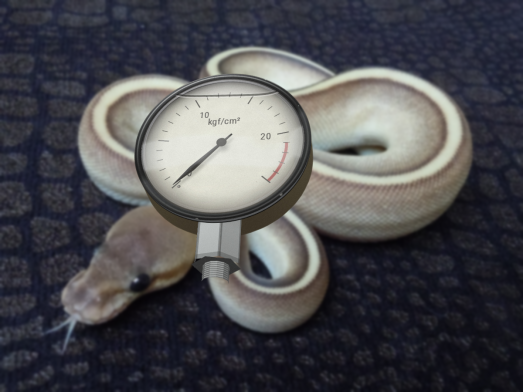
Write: 0 kg/cm²
